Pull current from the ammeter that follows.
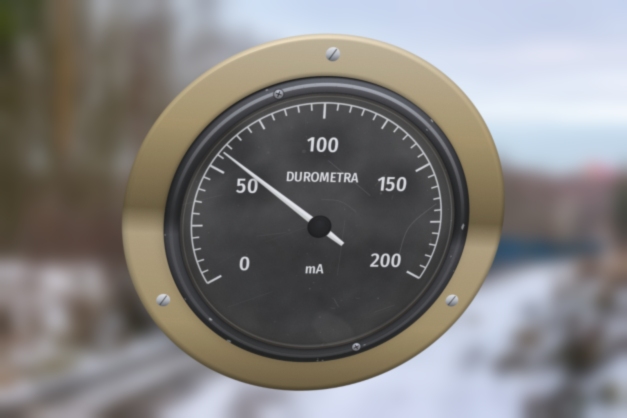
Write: 57.5 mA
